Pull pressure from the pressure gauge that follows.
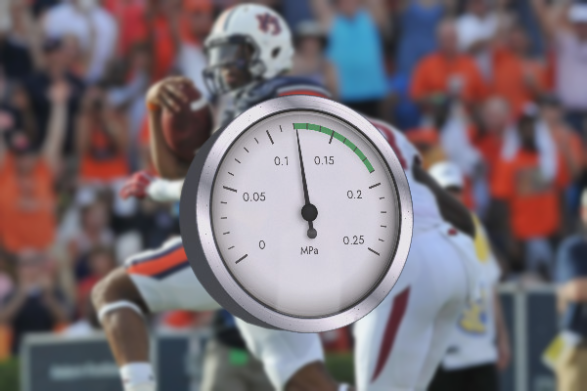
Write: 0.12 MPa
